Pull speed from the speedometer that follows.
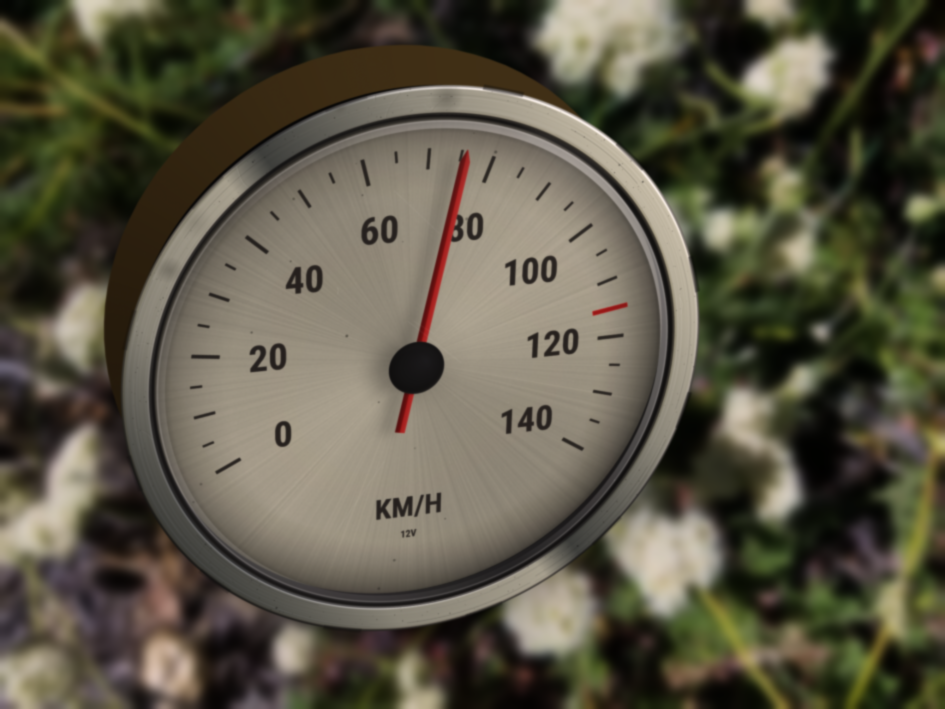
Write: 75 km/h
